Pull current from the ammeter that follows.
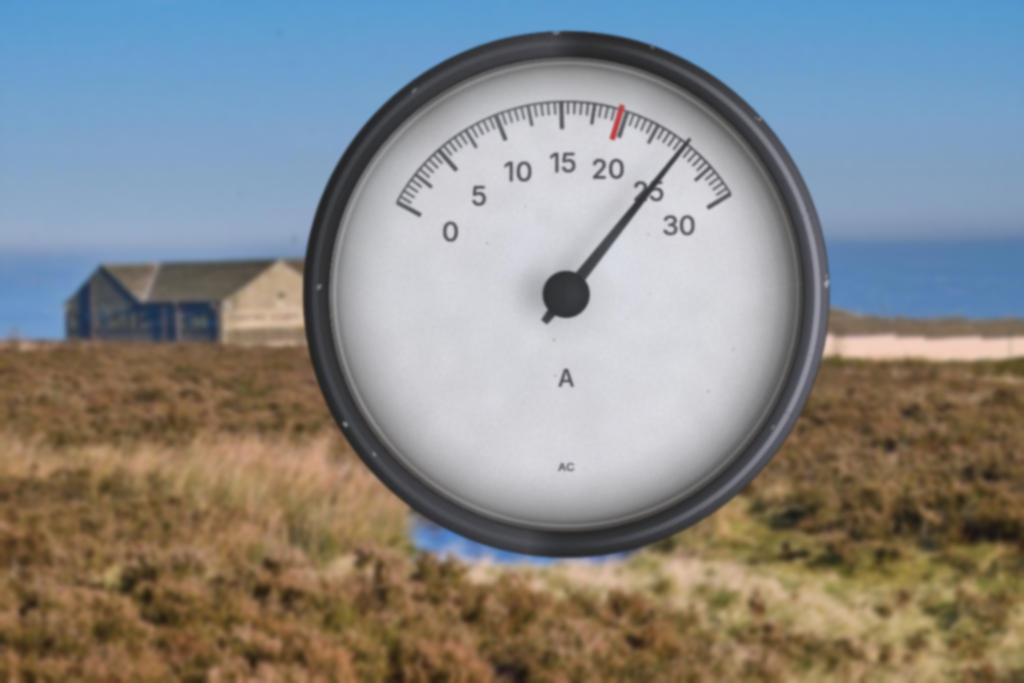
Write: 25 A
